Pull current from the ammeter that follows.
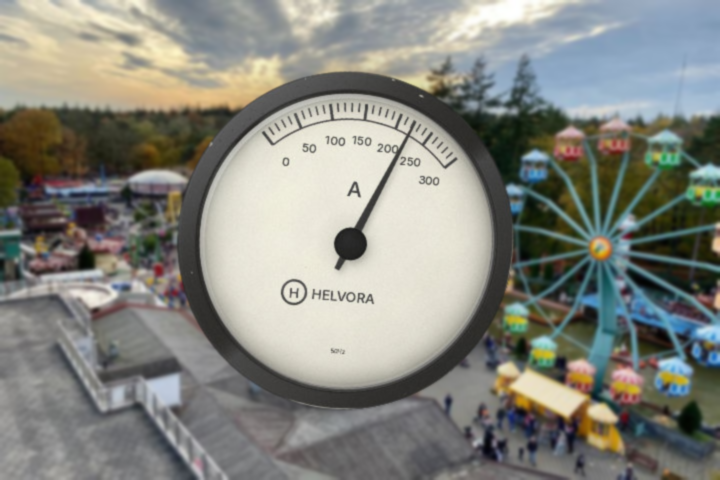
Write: 220 A
